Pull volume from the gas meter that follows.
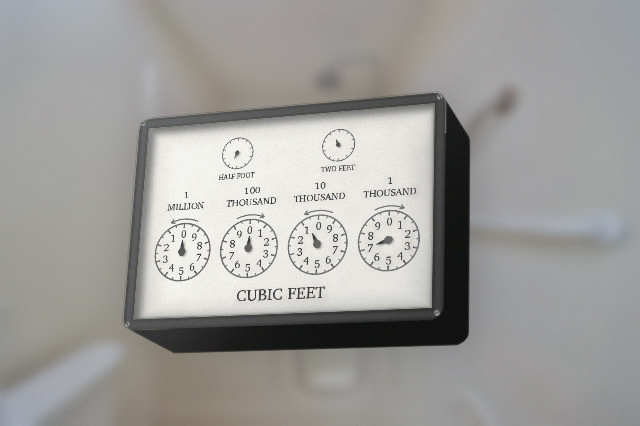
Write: 700 ft³
